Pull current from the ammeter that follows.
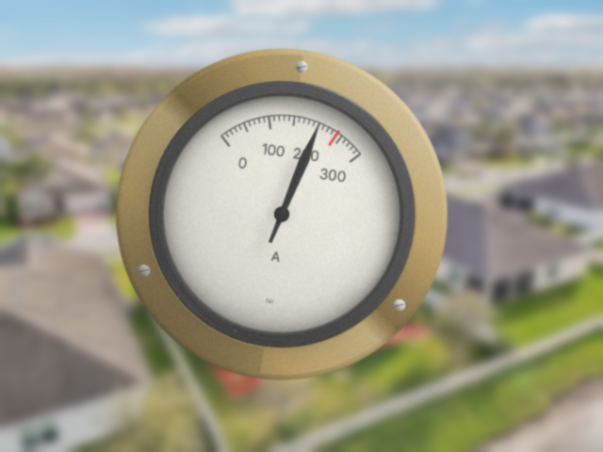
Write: 200 A
